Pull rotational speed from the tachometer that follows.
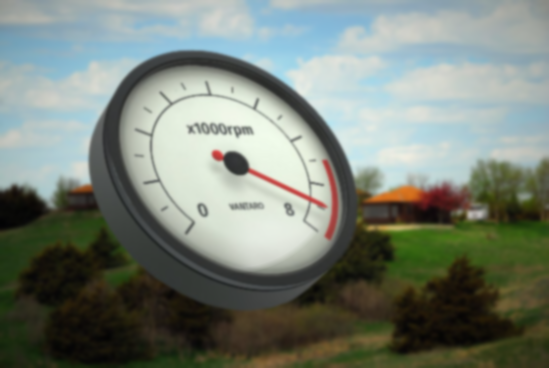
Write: 7500 rpm
